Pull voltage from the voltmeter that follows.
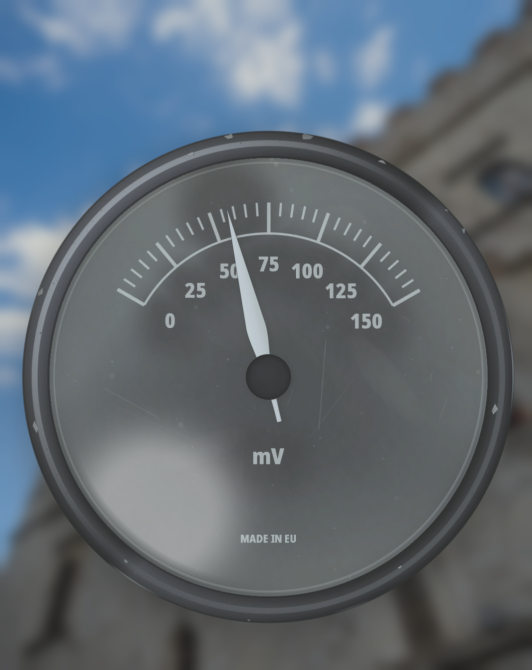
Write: 57.5 mV
